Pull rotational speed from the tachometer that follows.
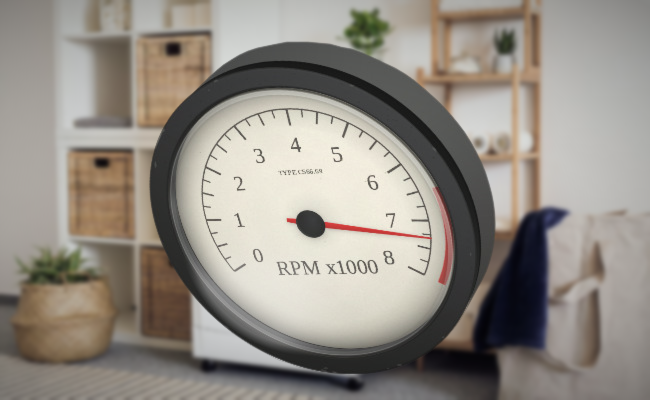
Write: 7250 rpm
